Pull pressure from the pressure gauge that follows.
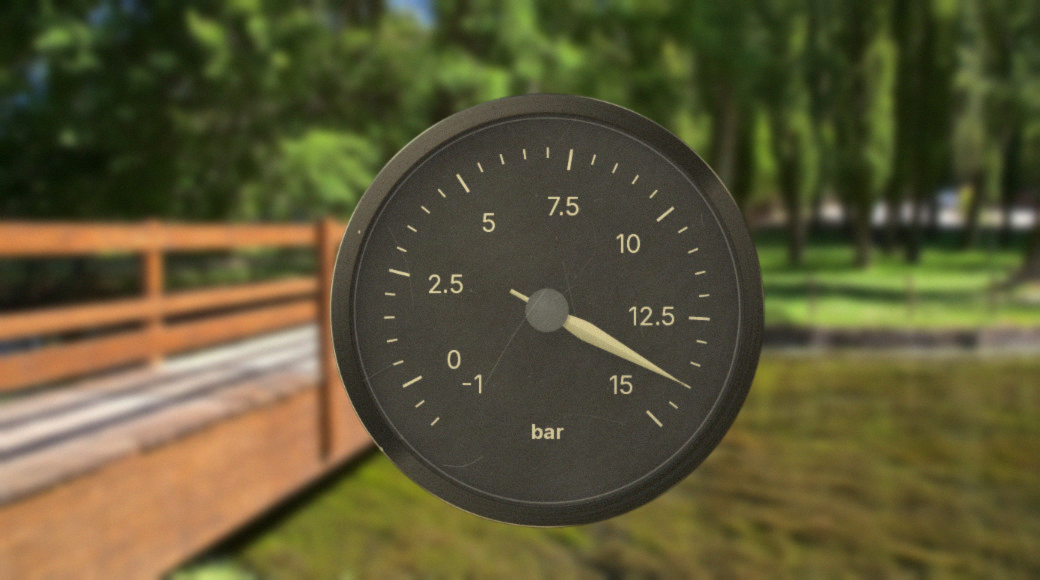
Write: 14 bar
